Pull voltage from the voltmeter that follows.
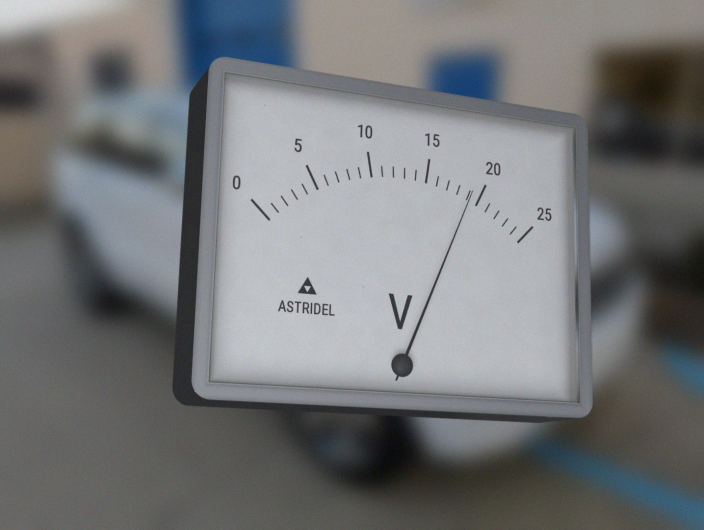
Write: 19 V
